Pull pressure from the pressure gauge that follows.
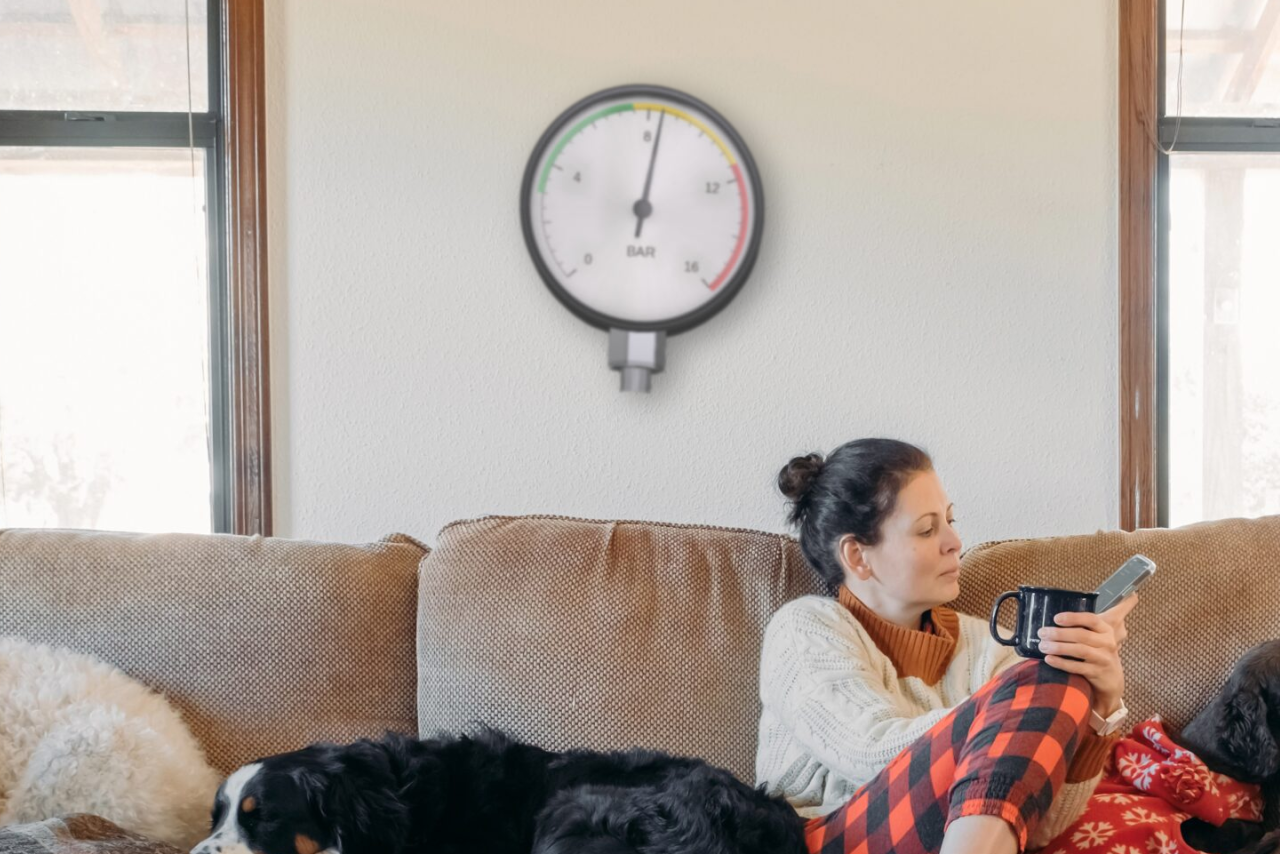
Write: 8.5 bar
